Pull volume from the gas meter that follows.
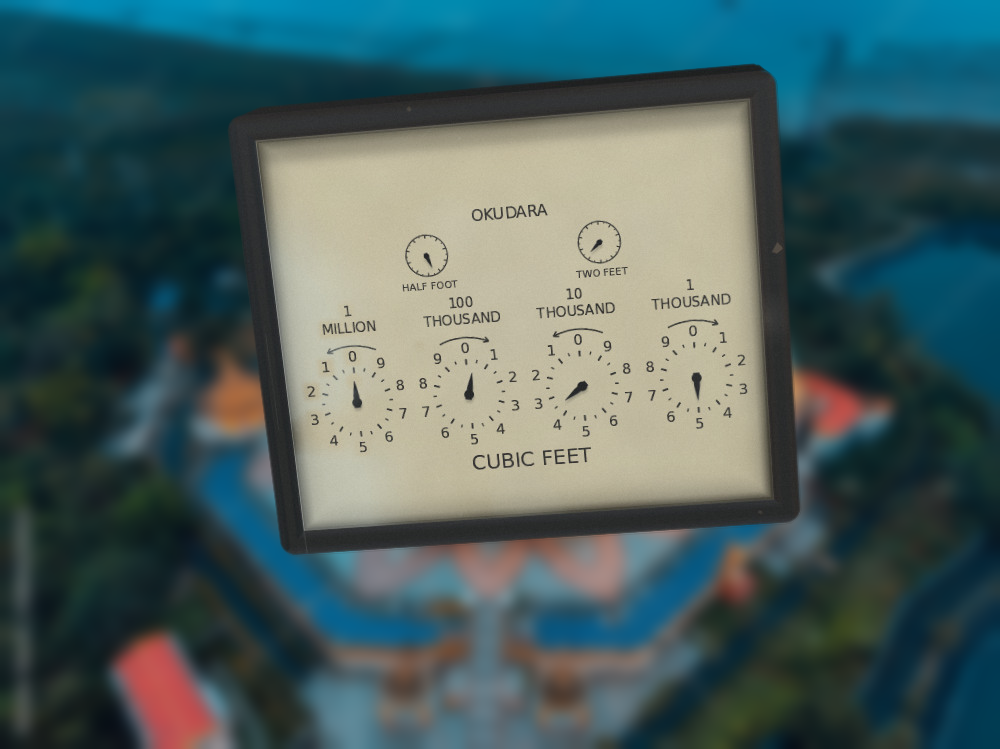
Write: 3500 ft³
